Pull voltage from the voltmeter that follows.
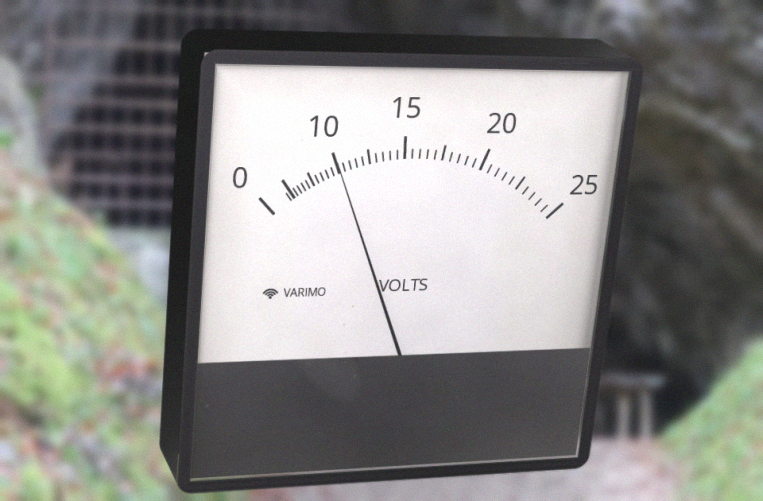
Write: 10 V
